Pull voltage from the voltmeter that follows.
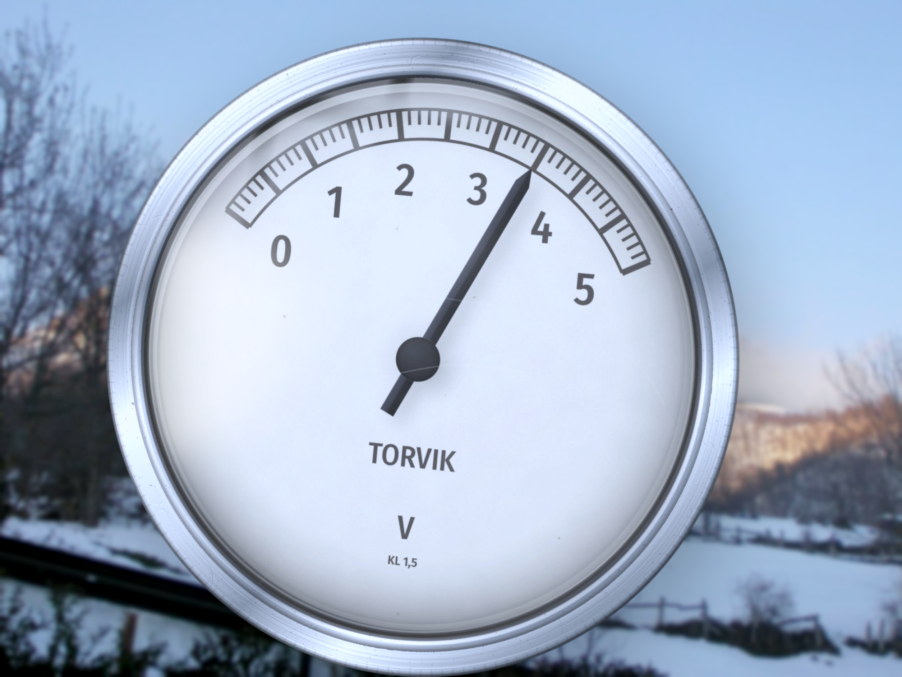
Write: 3.5 V
